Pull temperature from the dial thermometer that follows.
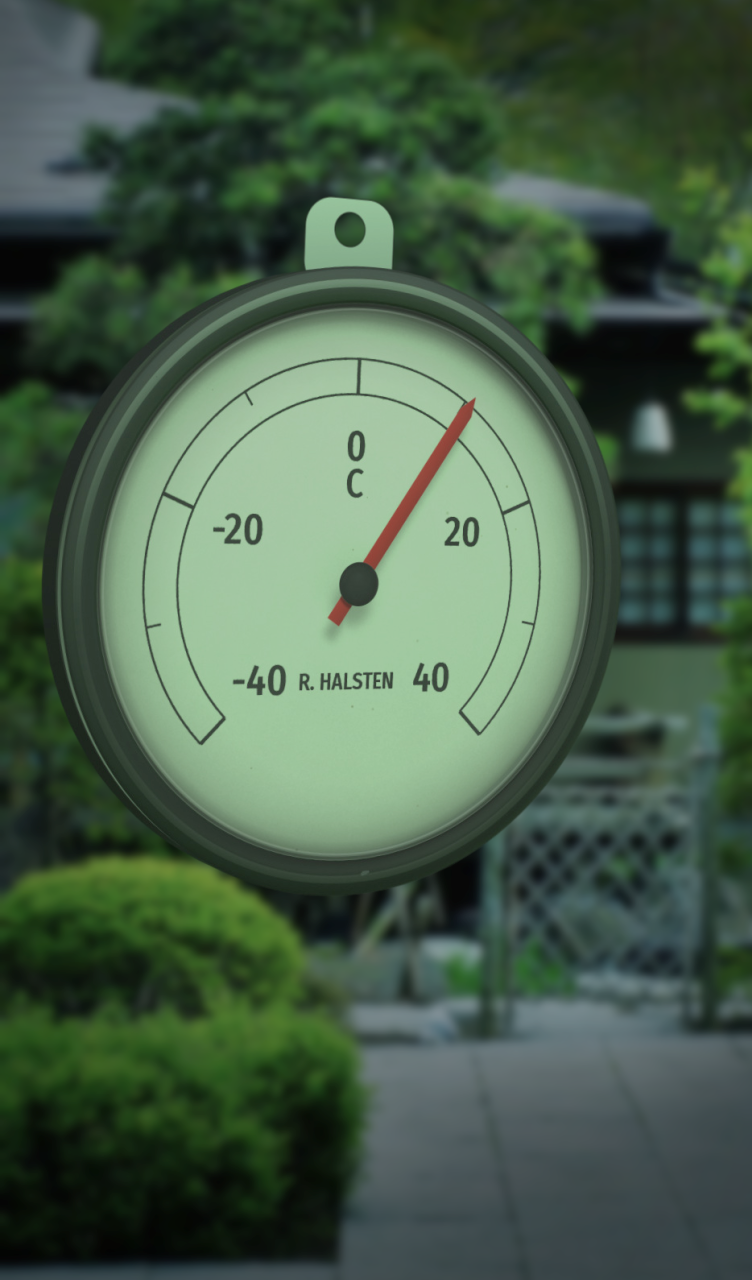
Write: 10 °C
